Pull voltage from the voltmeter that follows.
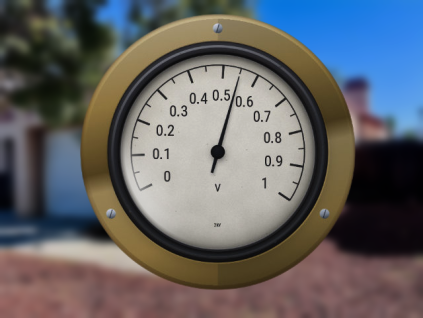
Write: 0.55 V
